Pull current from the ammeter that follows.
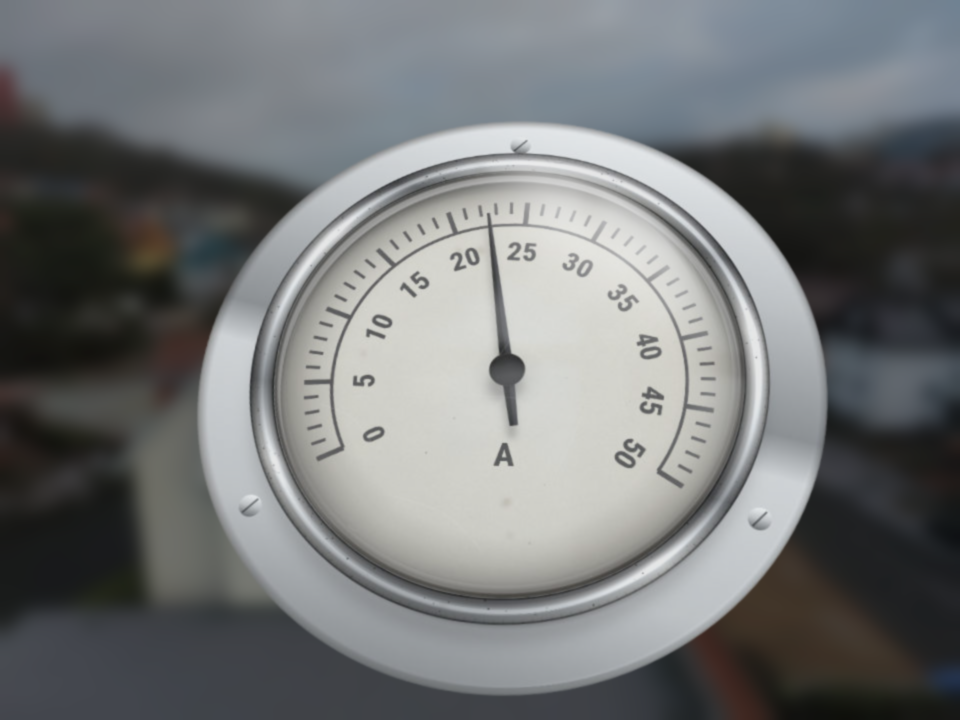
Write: 22.5 A
